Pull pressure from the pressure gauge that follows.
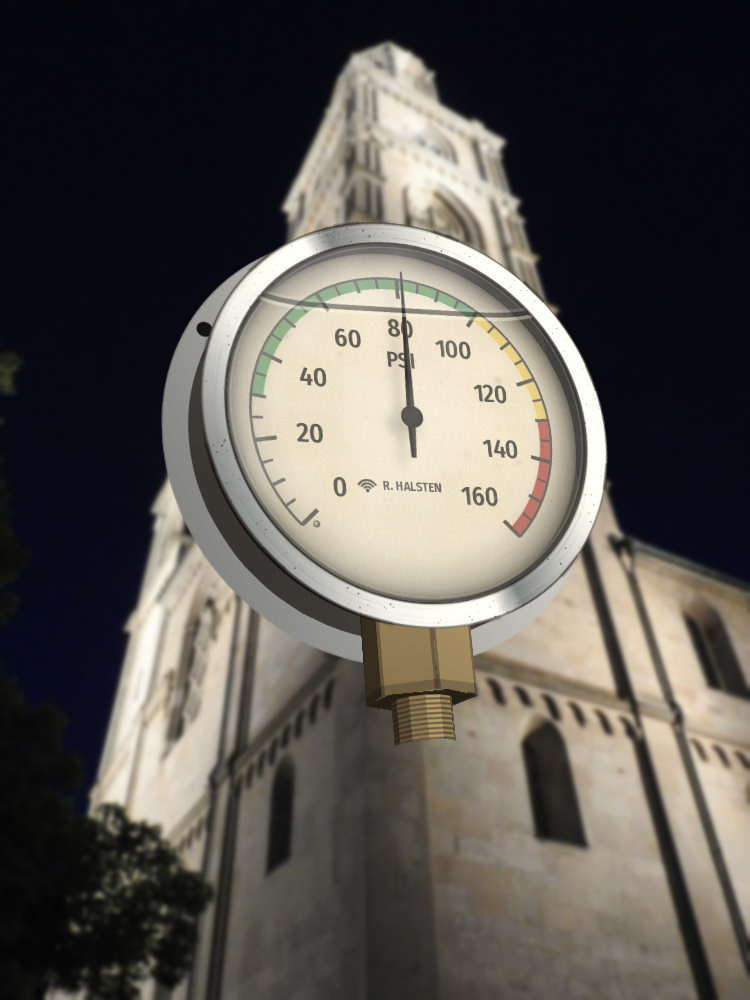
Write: 80 psi
